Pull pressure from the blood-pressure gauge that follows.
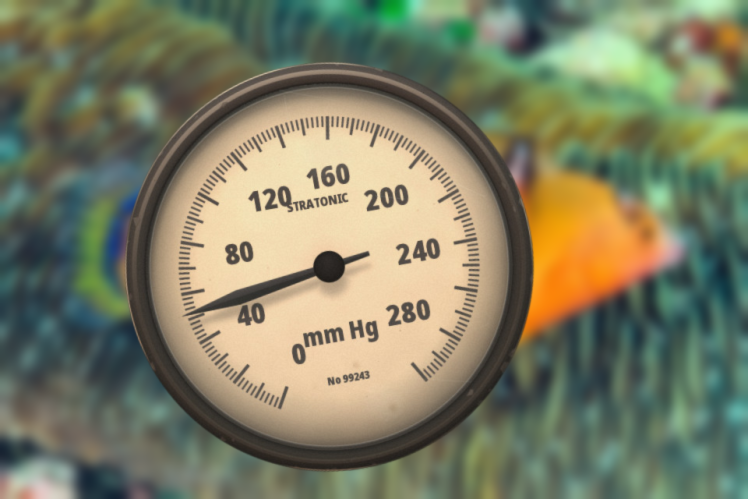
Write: 52 mmHg
